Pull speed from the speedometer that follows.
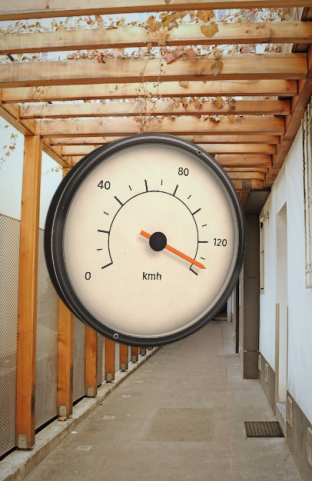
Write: 135 km/h
